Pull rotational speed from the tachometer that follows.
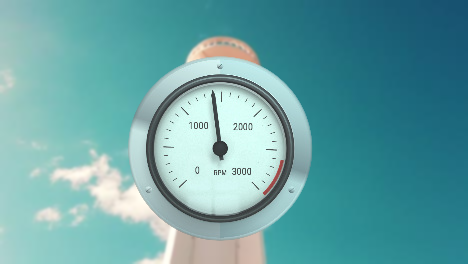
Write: 1400 rpm
